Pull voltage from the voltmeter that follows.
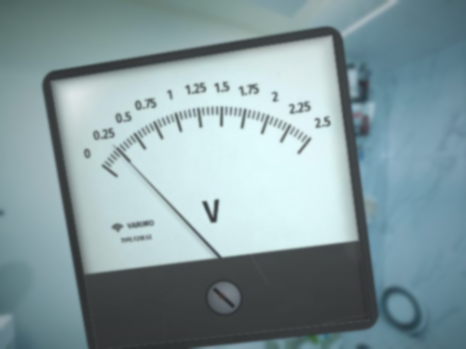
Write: 0.25 V
